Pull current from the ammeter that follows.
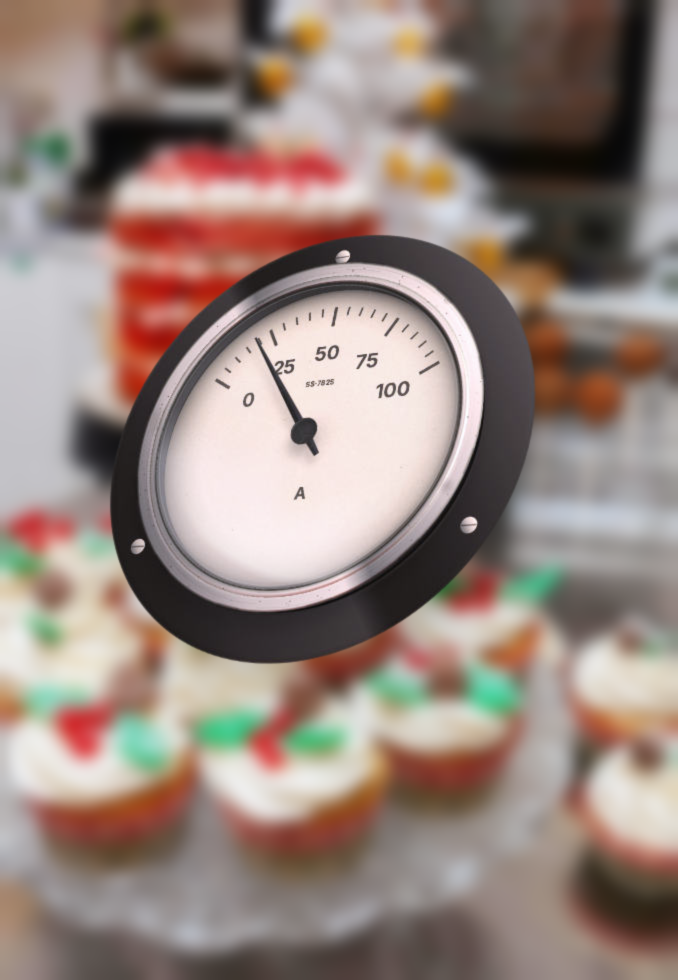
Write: 20 A
